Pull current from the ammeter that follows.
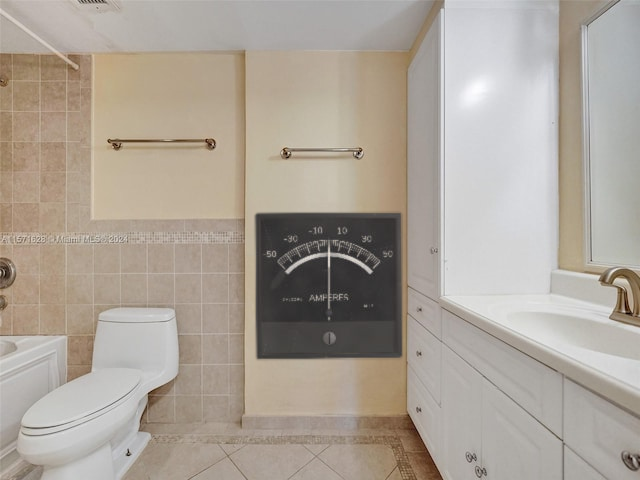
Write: 0 A
